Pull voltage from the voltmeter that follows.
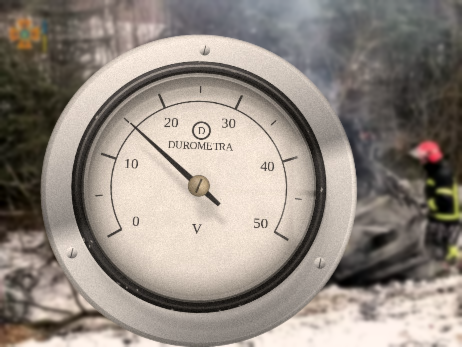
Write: 15 V
